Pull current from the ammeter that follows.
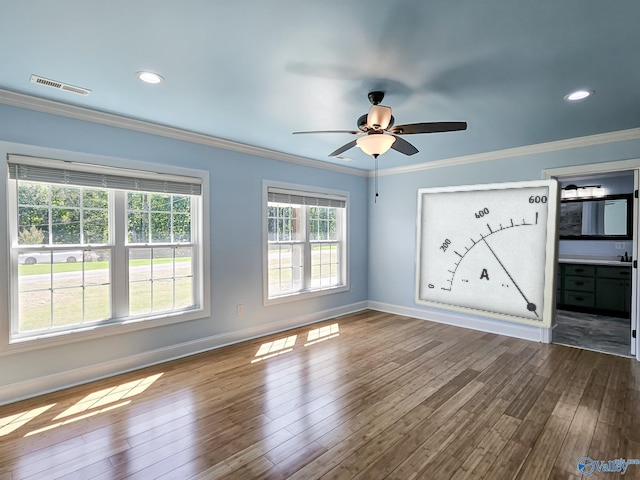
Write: 350 A
